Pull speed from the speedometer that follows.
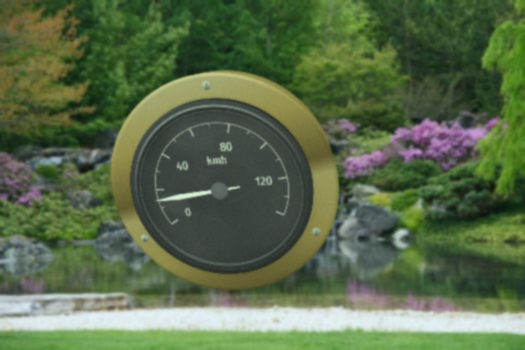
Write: 15 km/h
